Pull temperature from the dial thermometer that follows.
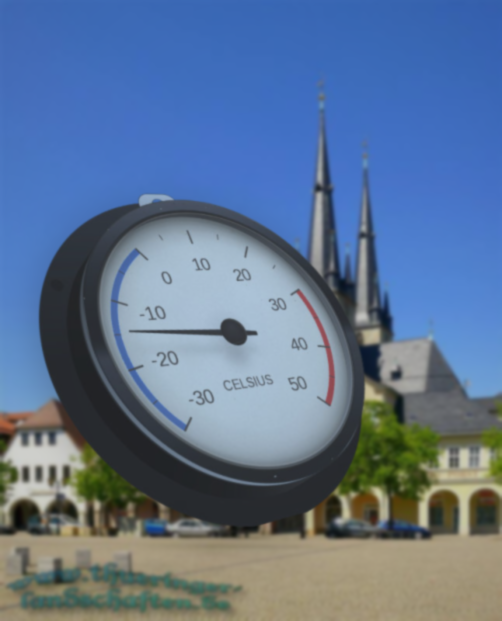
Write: -15 °C
